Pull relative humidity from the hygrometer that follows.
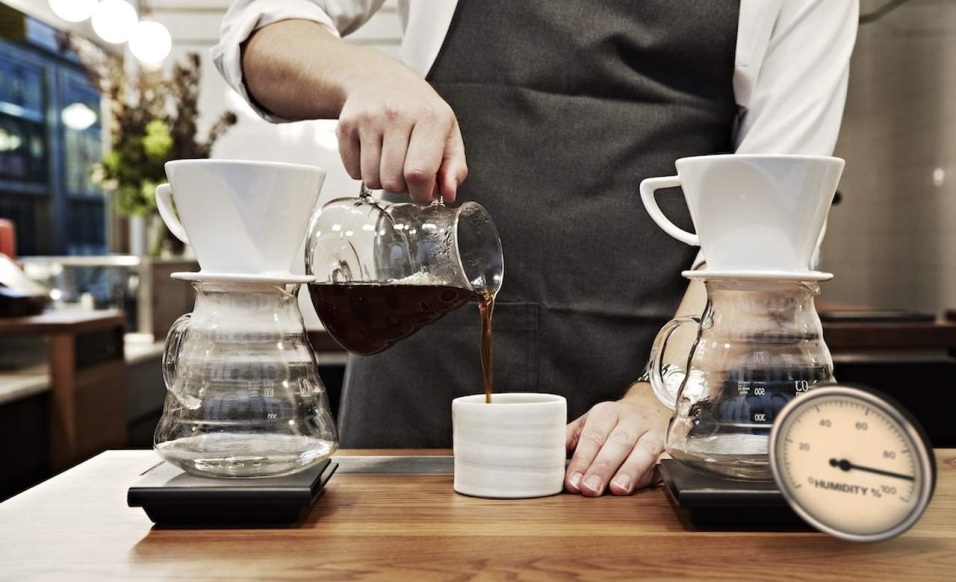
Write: 90 %
